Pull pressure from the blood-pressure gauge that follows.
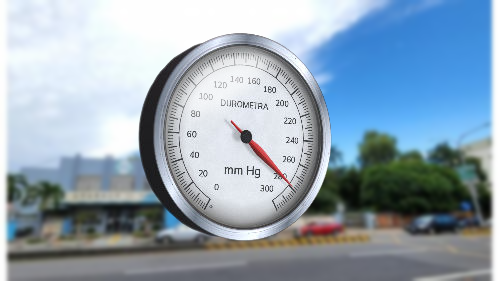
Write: 280 mmHg
